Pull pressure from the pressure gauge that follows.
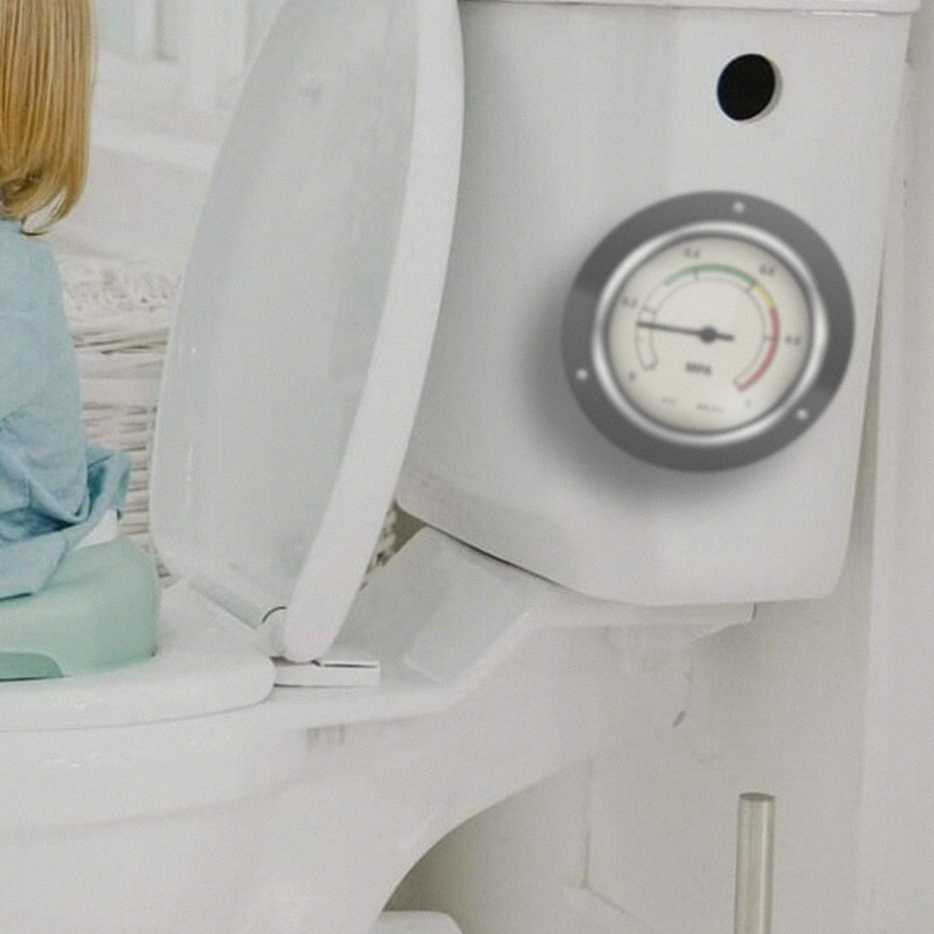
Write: 0.15 MPa
